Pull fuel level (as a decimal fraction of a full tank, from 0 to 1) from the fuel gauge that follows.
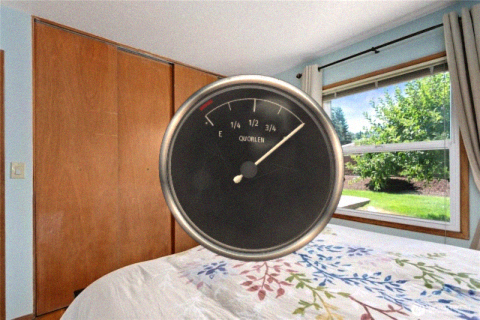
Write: 1
